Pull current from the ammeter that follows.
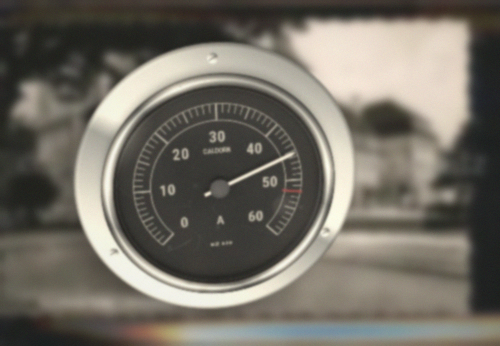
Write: 45 A
